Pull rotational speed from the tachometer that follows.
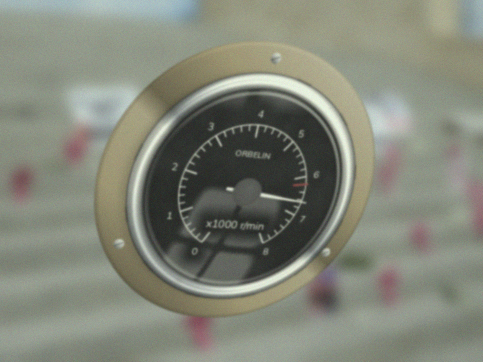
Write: 6600 rpm
